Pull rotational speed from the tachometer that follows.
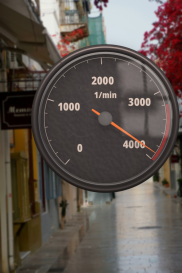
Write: 3900 rpm
